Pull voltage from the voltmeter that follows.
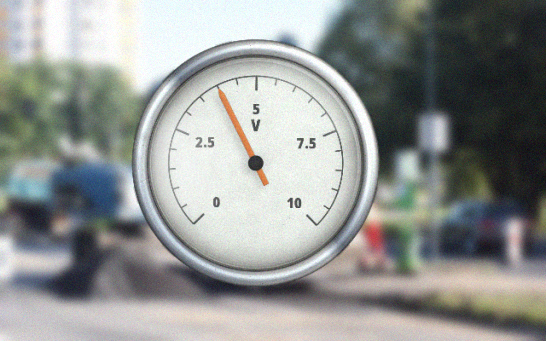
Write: 4 V
